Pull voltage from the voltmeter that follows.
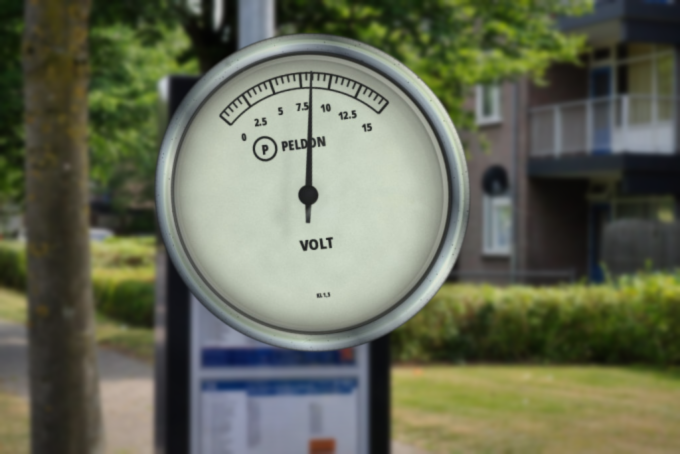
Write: 8.5 V
